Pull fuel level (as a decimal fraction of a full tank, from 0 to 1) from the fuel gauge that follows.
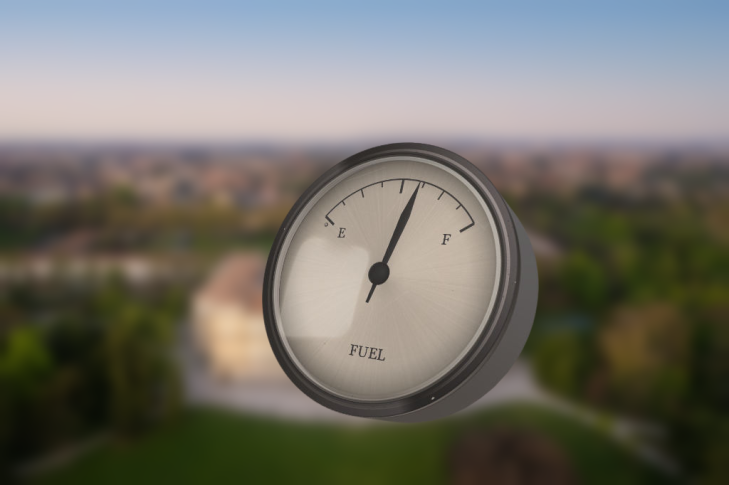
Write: 0.625
